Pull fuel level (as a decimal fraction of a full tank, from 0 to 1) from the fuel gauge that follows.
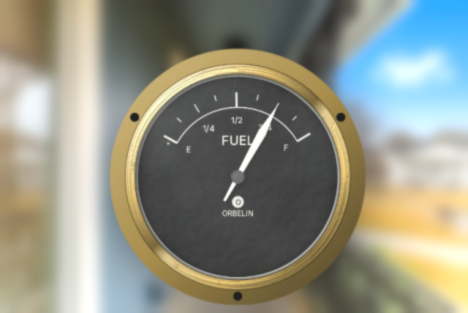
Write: 0.75
